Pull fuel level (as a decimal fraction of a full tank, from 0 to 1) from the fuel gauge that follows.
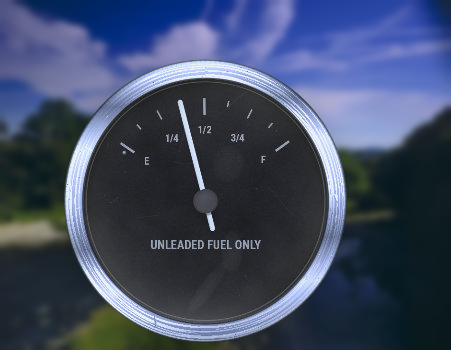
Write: 0.375
